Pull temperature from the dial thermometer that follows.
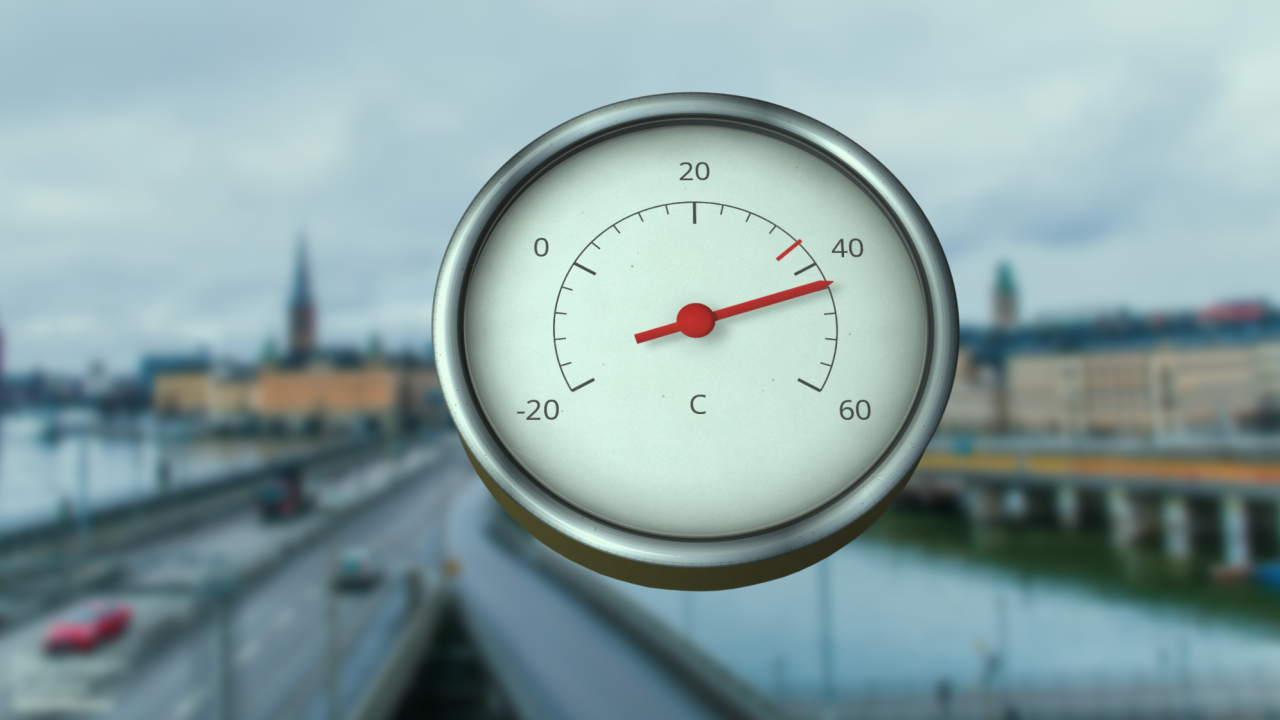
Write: 44 °C
